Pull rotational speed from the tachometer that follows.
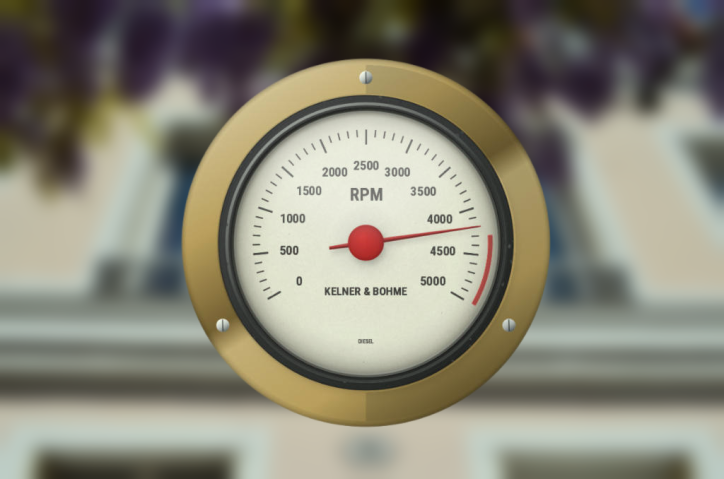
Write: 4200 rpm
